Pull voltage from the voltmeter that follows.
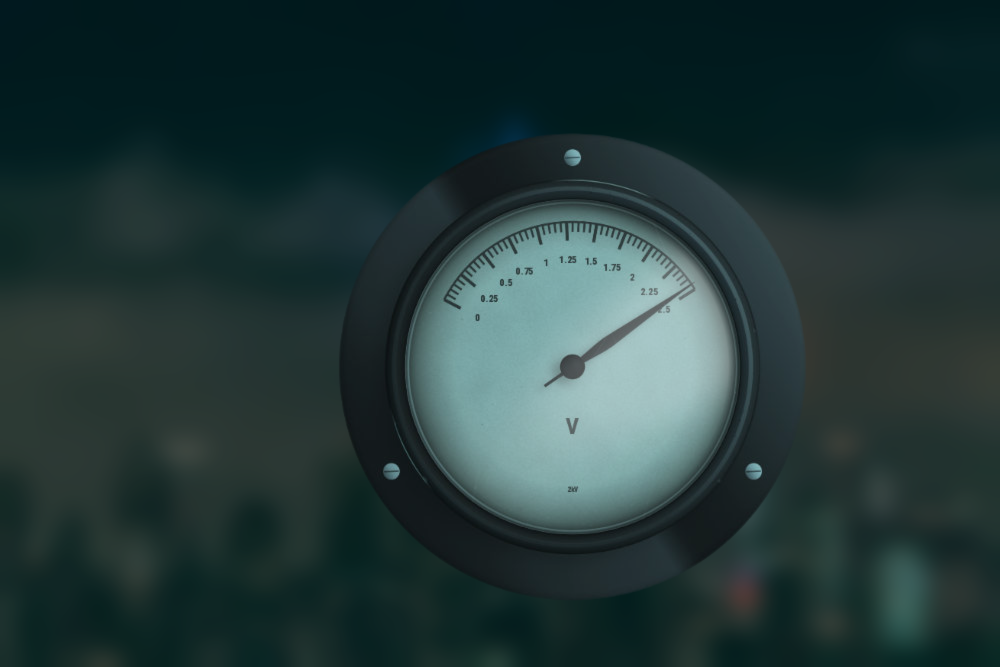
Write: 2.45 V
